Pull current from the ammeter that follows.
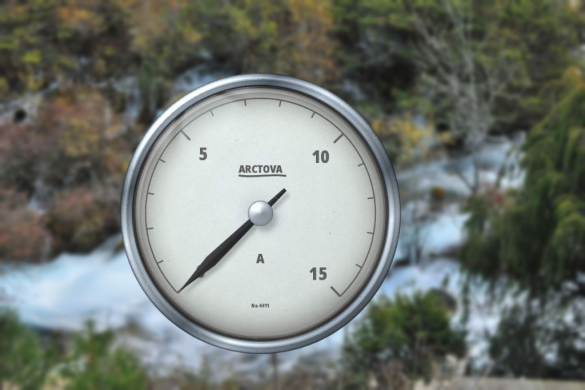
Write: 0 A
